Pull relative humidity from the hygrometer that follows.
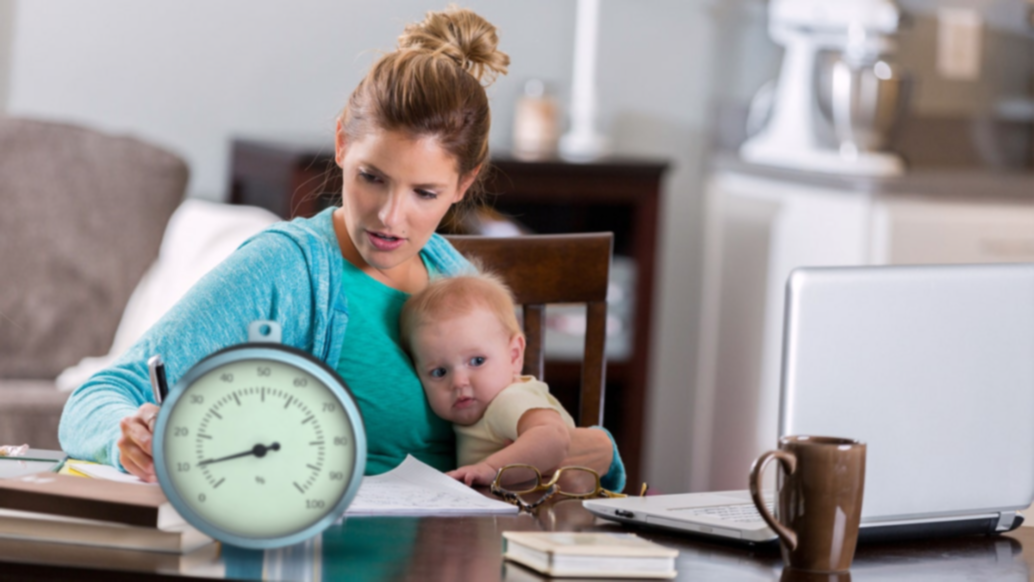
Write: 10 %
